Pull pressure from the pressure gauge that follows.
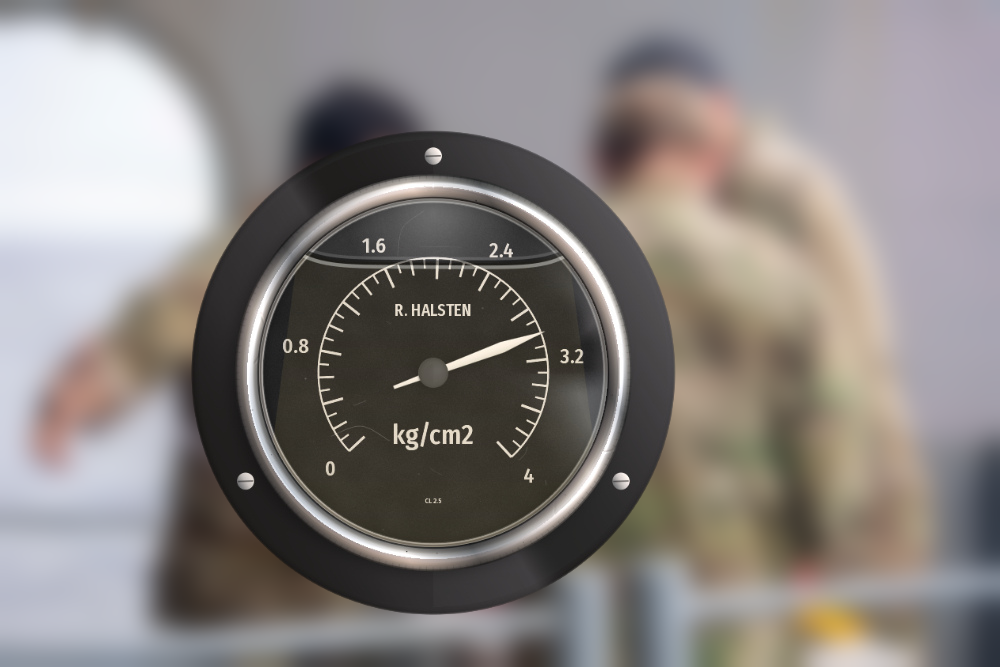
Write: 3 kg/cm²
